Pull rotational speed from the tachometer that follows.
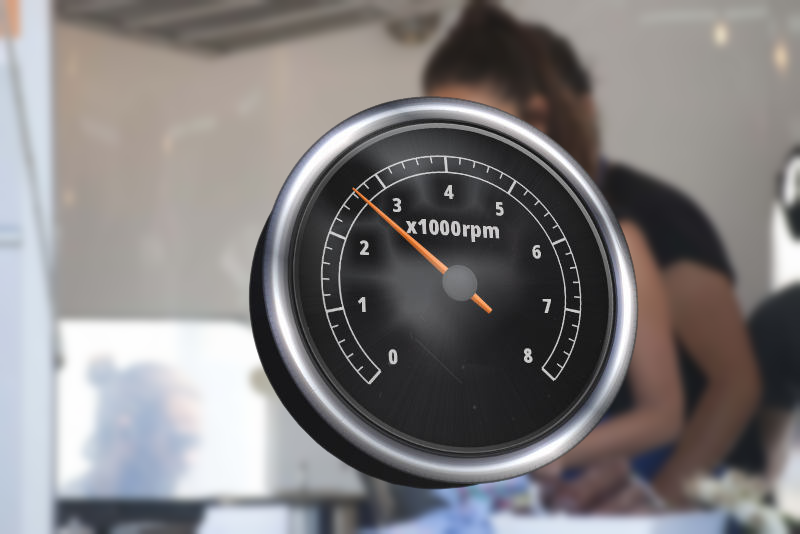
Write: 2600 rpm
